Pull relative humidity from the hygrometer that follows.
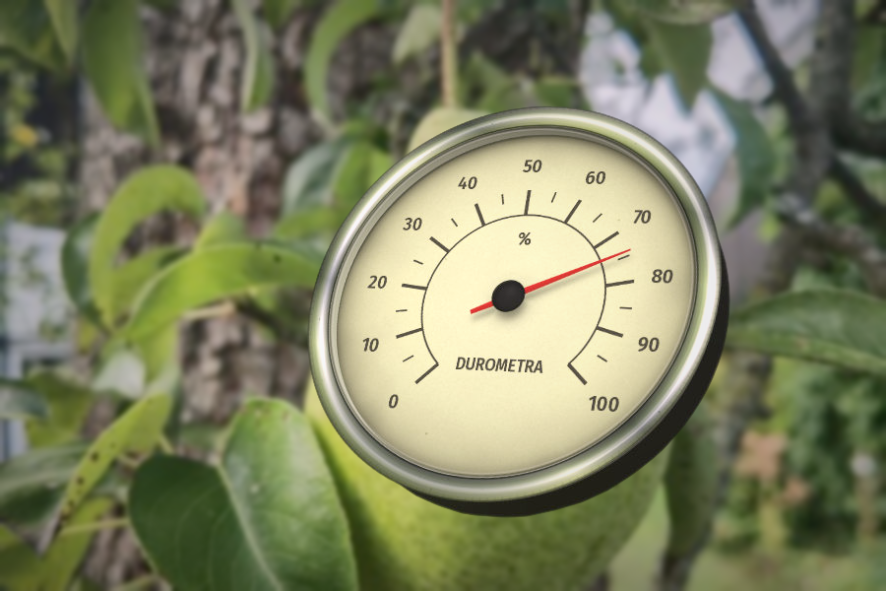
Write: 75 %
